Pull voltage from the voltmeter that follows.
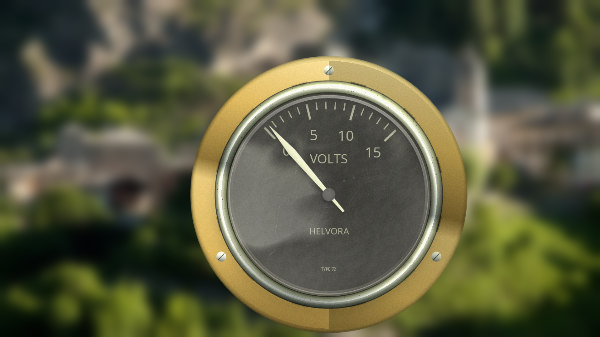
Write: 0.5 V
